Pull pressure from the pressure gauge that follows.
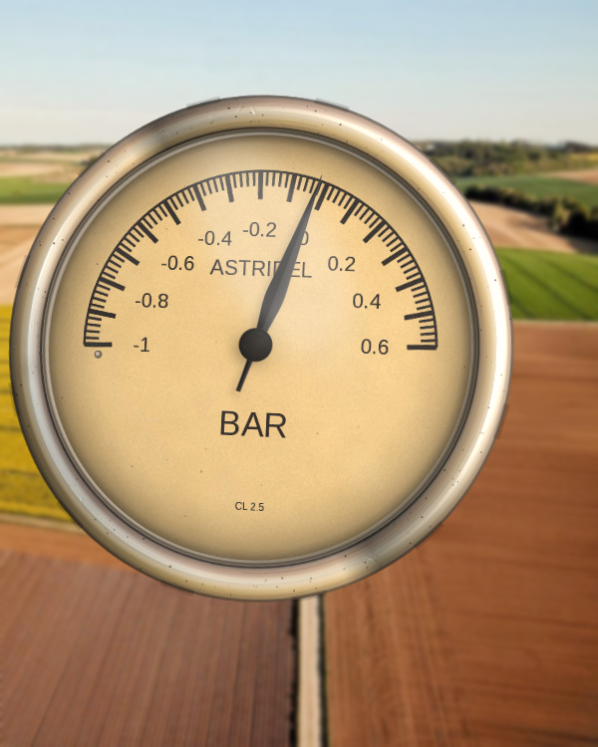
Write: -0.02 bar
